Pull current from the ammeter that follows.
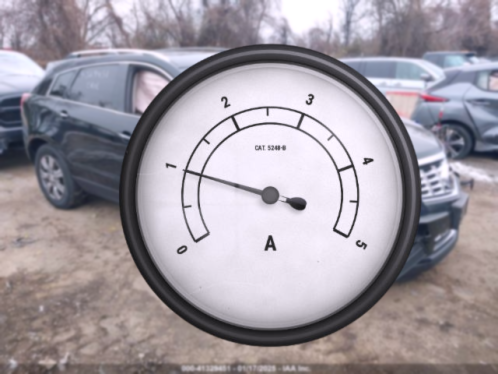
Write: 1 A
